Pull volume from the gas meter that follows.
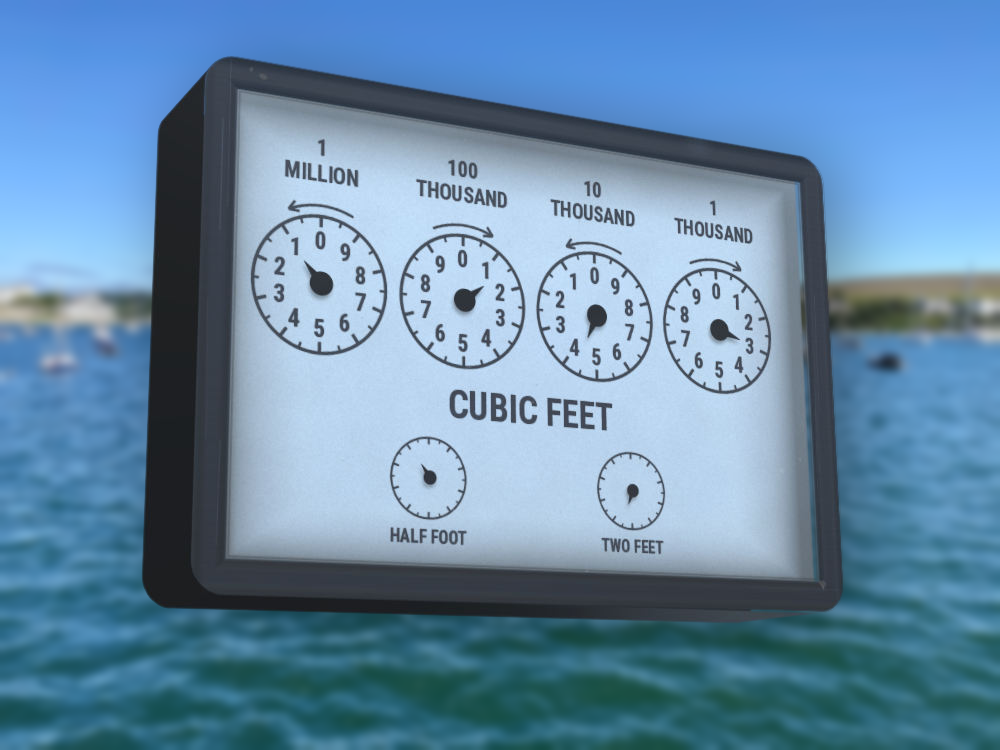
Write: 114300 ft³
